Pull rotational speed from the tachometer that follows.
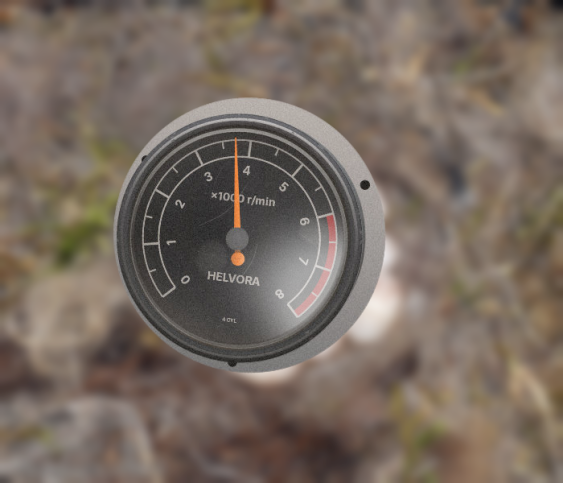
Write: 3750 rpm
